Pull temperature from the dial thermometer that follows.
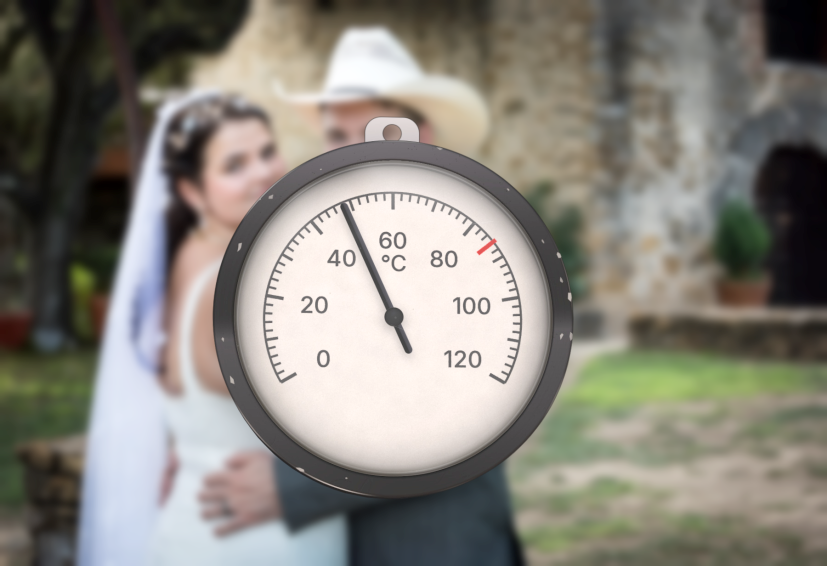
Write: 48 °C
